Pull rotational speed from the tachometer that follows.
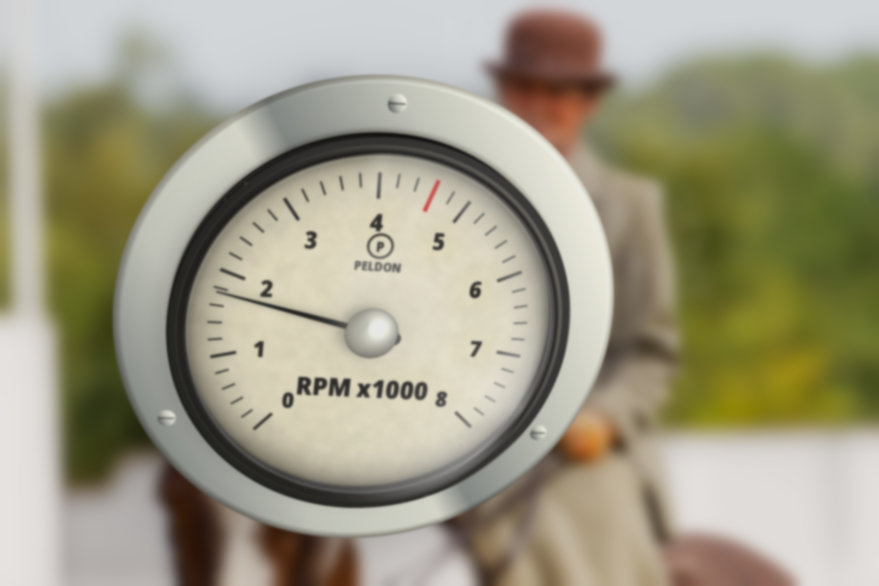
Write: 1800 rpm
